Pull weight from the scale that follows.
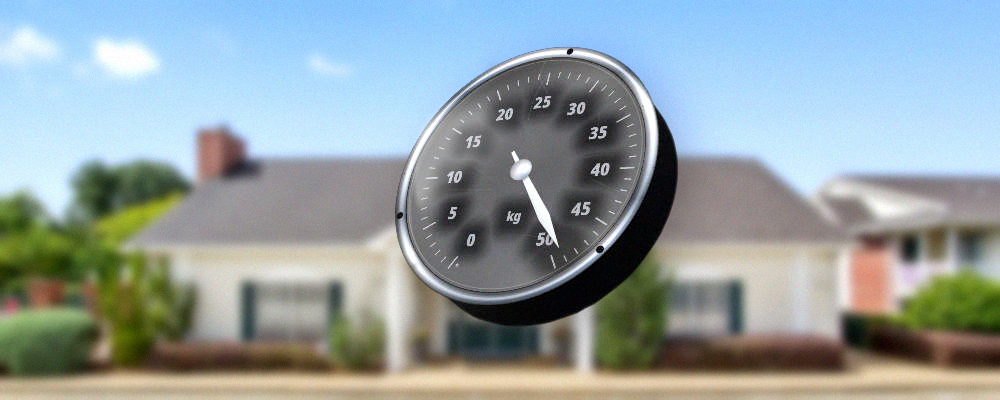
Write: 49 kg
